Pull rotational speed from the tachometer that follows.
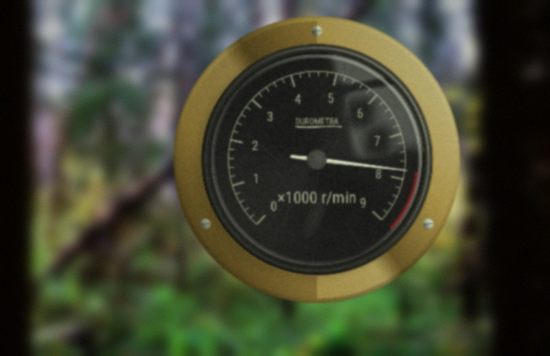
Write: 7800 rpm
